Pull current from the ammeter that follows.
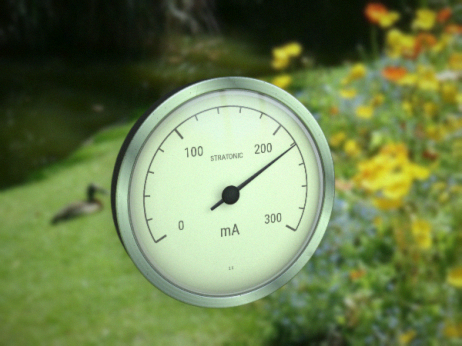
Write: 220 mA
